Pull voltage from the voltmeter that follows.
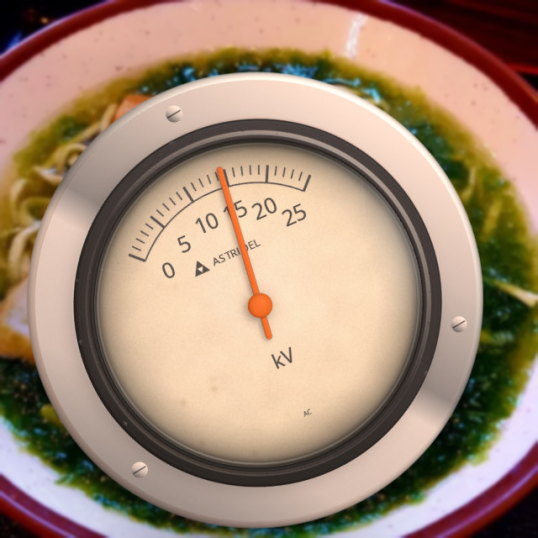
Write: 14.5 kV
